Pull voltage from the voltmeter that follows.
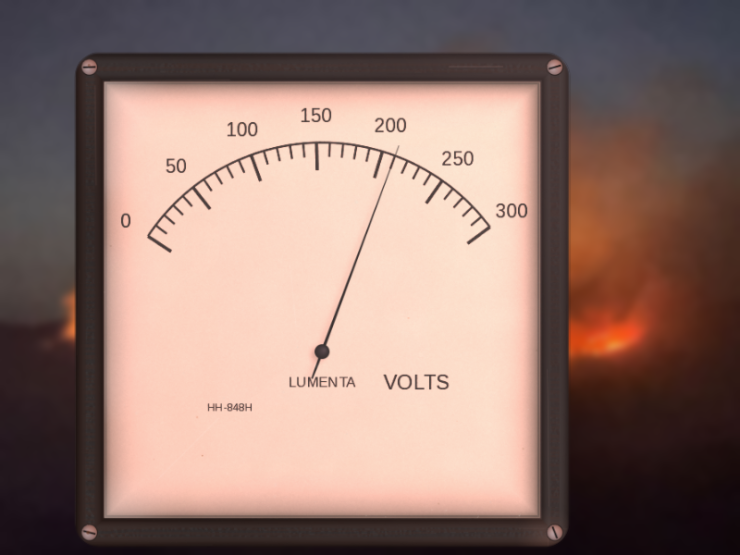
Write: 210 V
